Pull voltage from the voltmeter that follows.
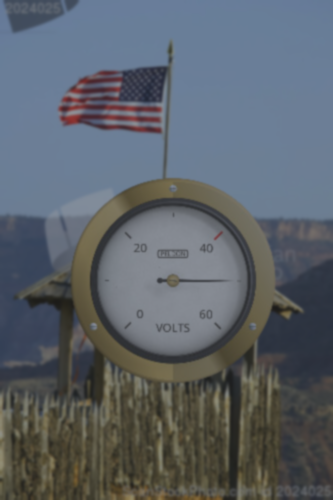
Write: 50 V
